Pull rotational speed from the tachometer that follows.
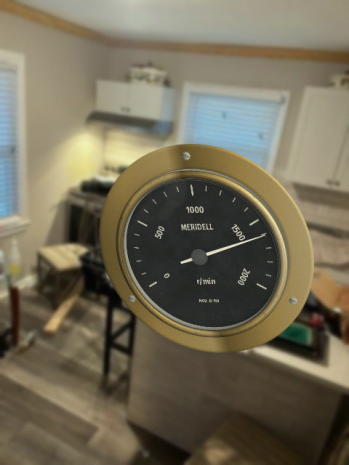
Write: 1600 rpm
